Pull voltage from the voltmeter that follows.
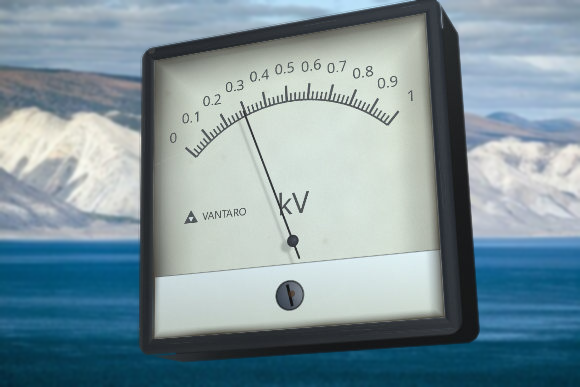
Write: 0.3 kV
